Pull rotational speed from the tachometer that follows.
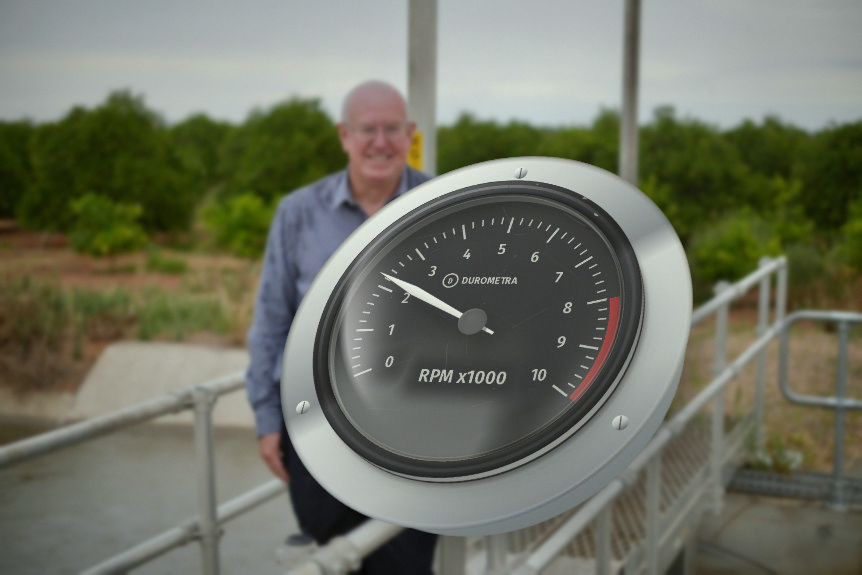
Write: 2200 rpm
